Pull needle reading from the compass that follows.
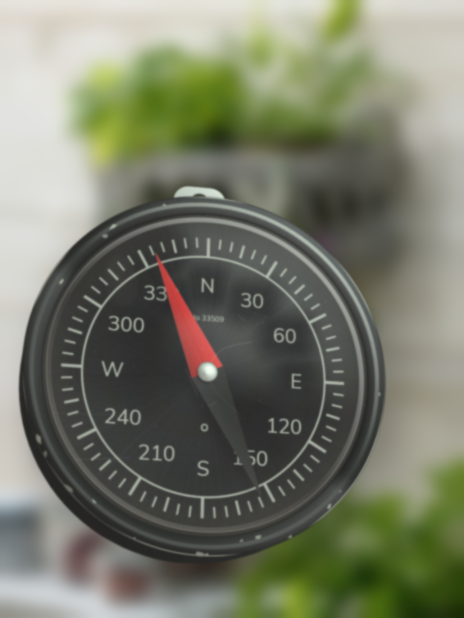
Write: 335 °
